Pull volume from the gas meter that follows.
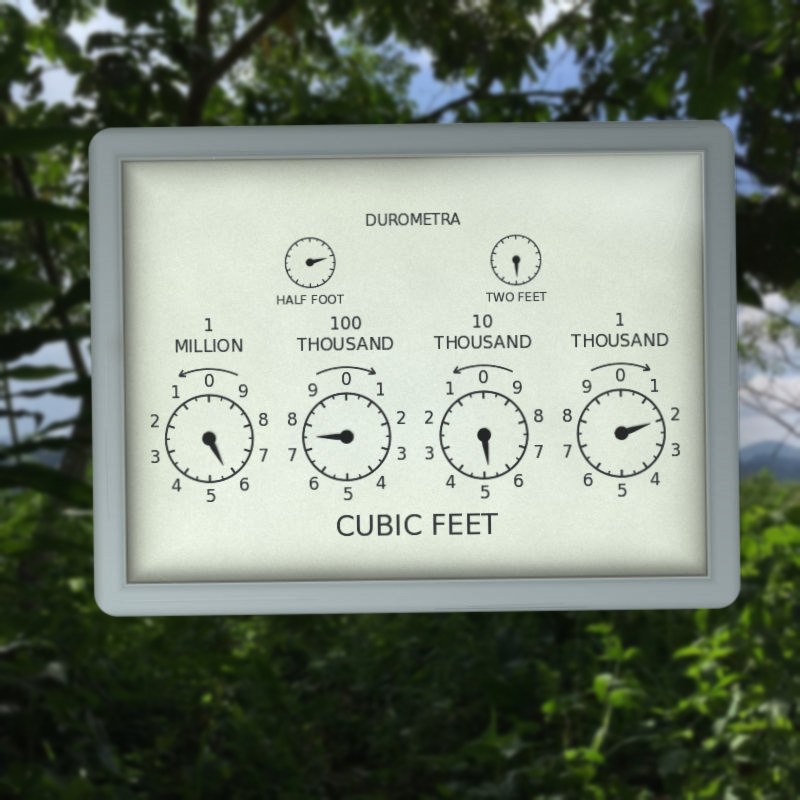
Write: 575200 ft³
